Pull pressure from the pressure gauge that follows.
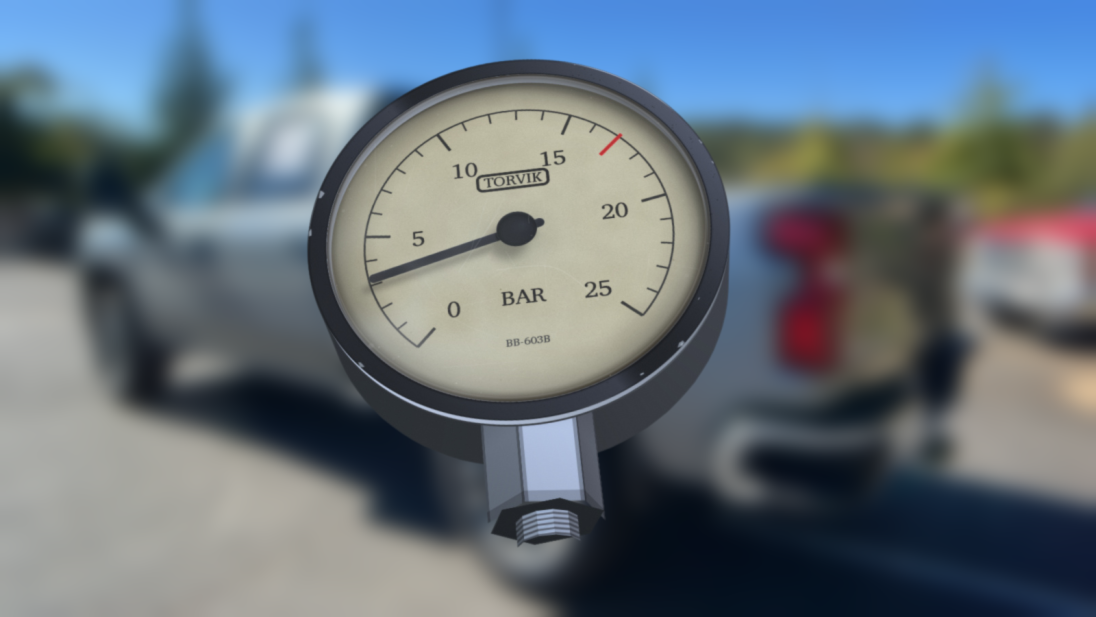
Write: 3 bar
